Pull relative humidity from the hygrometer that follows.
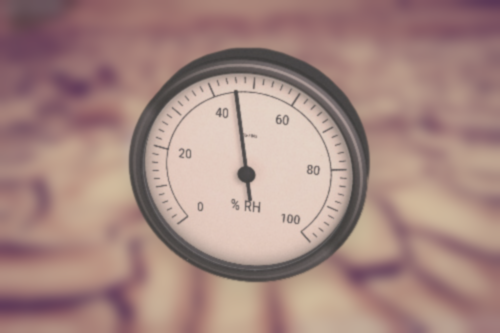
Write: 46 %
